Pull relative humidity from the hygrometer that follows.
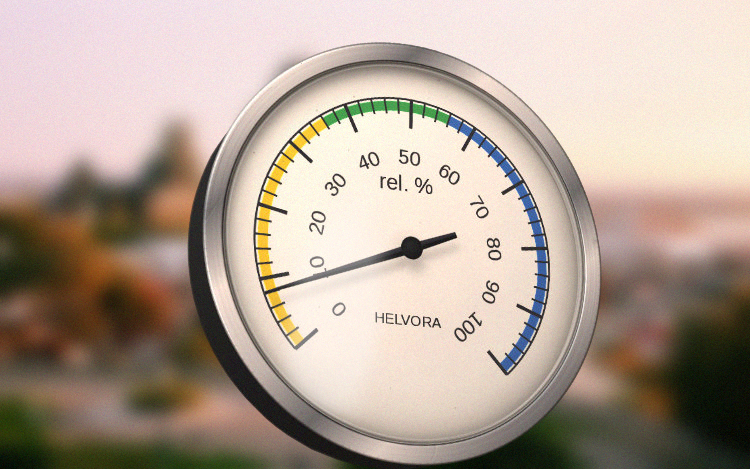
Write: 8 %
